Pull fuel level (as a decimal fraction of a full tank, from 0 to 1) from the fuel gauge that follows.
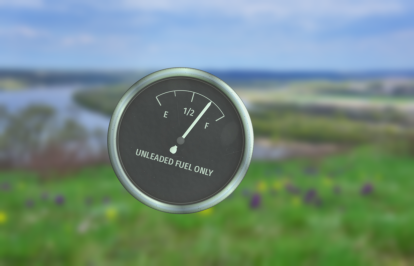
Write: 0.75
